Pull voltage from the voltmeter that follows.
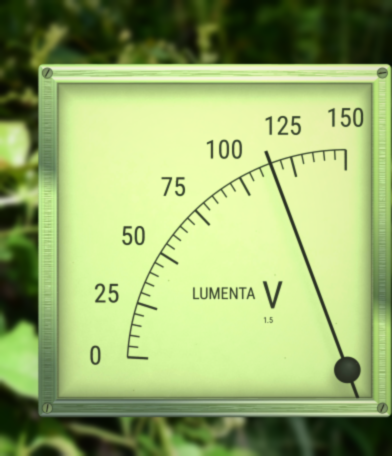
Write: 115 V
